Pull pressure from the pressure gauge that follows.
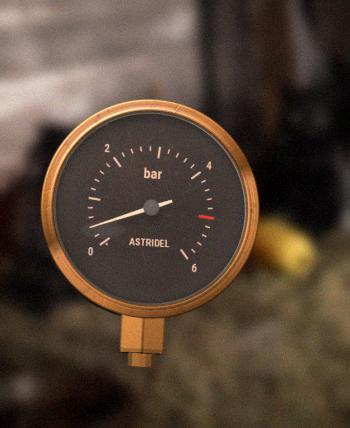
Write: 0.4 bar
